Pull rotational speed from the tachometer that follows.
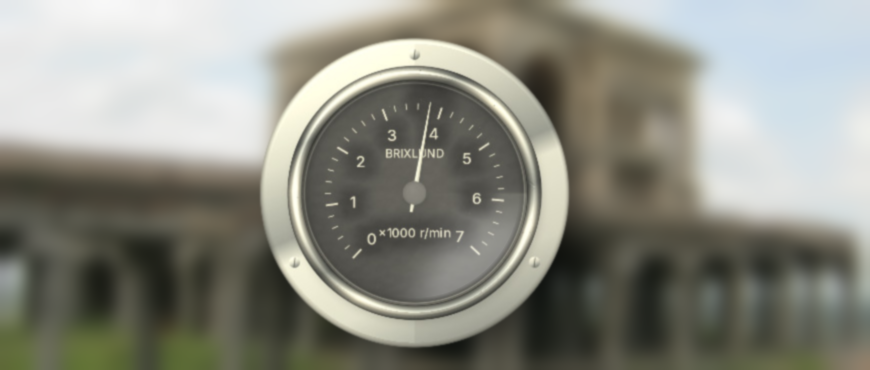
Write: 3800 rpm
